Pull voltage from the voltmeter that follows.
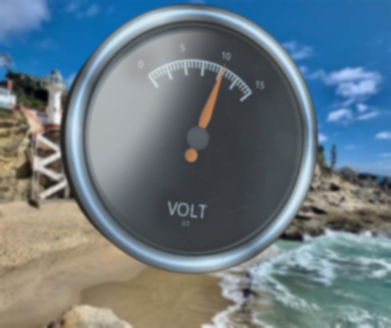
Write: 10 V
